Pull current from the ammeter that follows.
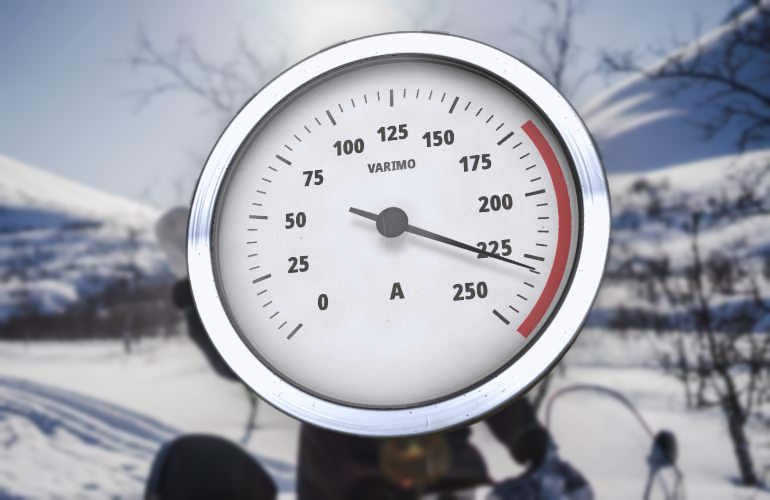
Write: 230 A
